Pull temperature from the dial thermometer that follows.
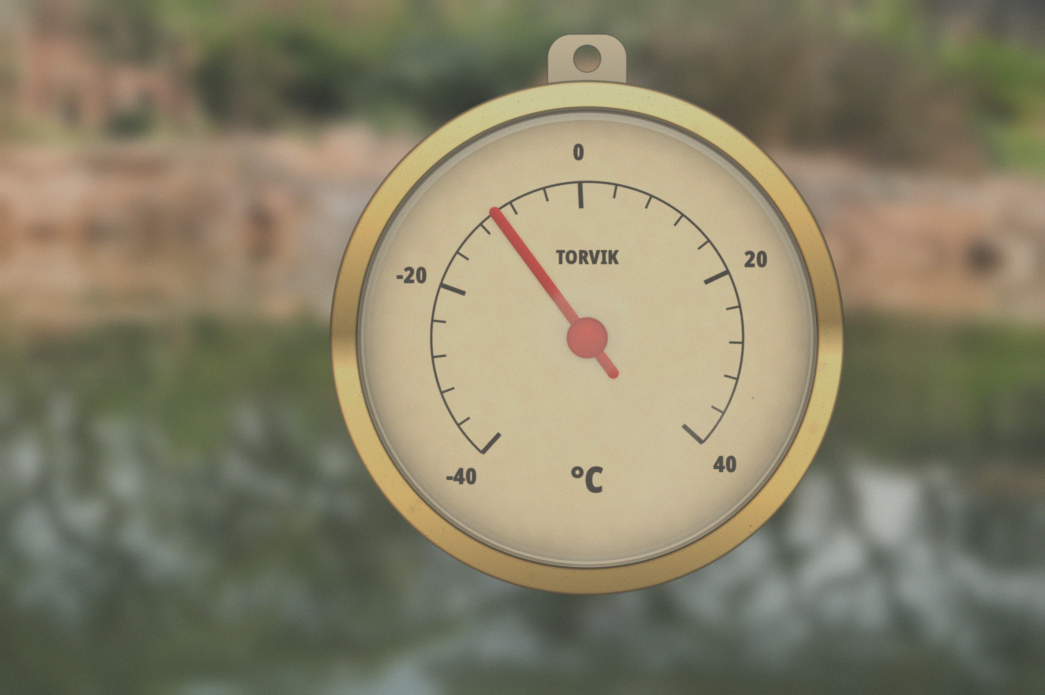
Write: -10 °C
